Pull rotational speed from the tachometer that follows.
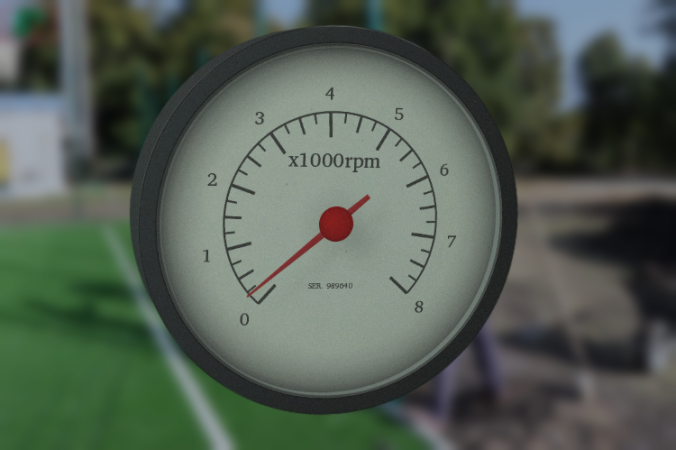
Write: 250 rpm
